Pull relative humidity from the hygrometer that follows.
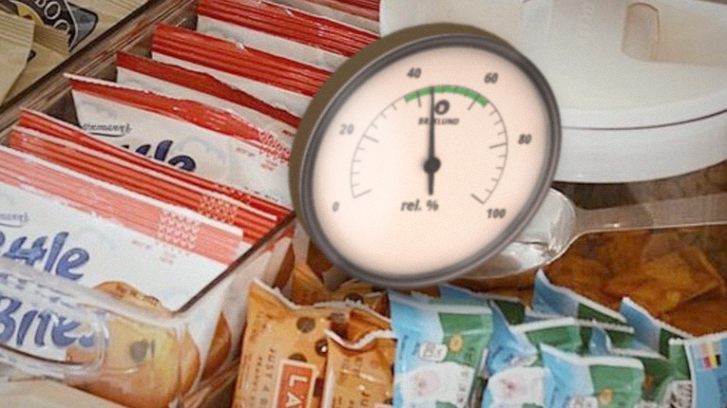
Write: 44 %
